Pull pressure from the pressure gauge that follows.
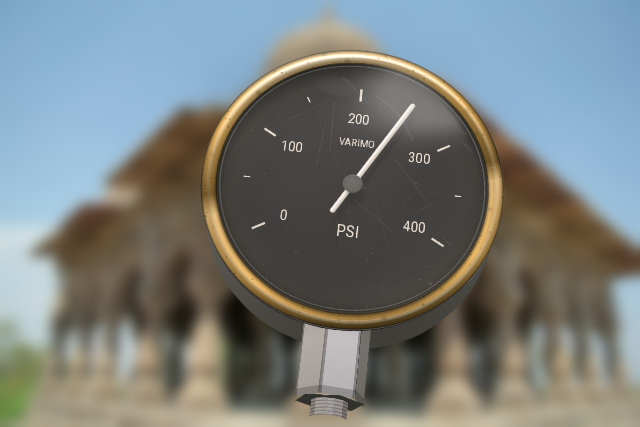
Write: 250 psi
